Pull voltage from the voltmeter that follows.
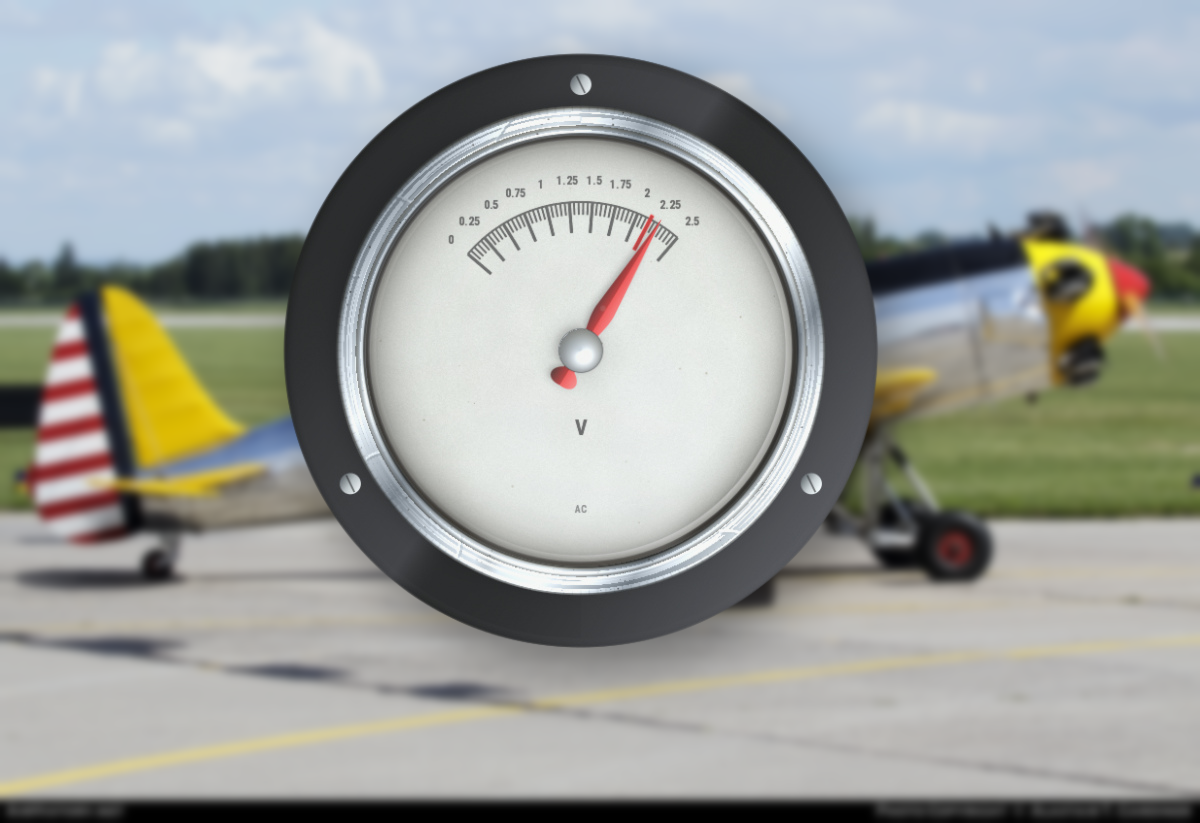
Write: 2.25 V
